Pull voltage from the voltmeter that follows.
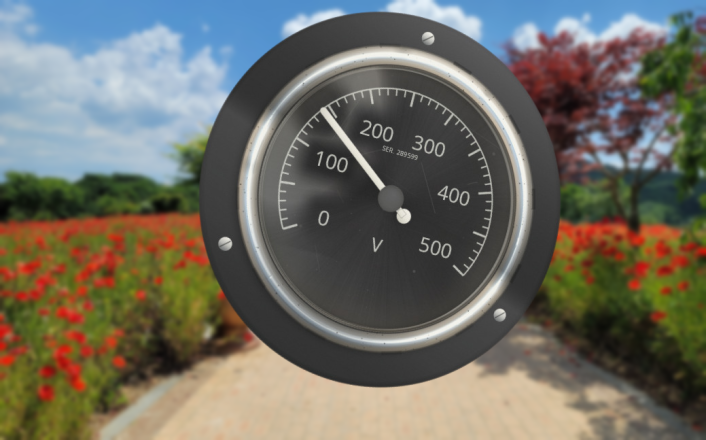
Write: 140 V
